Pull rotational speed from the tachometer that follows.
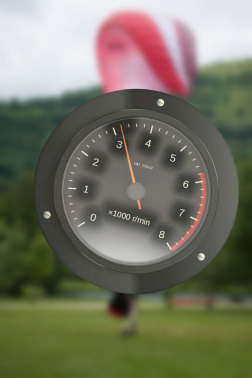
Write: 3200 rpm
